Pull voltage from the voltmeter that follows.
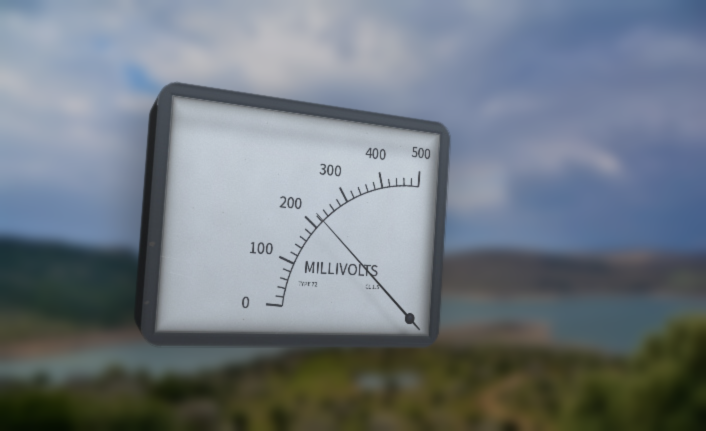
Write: 220 mV
